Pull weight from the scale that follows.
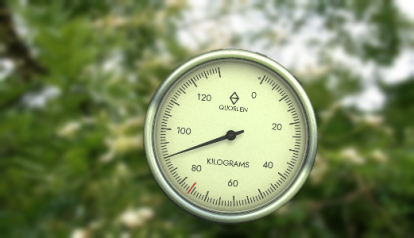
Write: 90 kg
